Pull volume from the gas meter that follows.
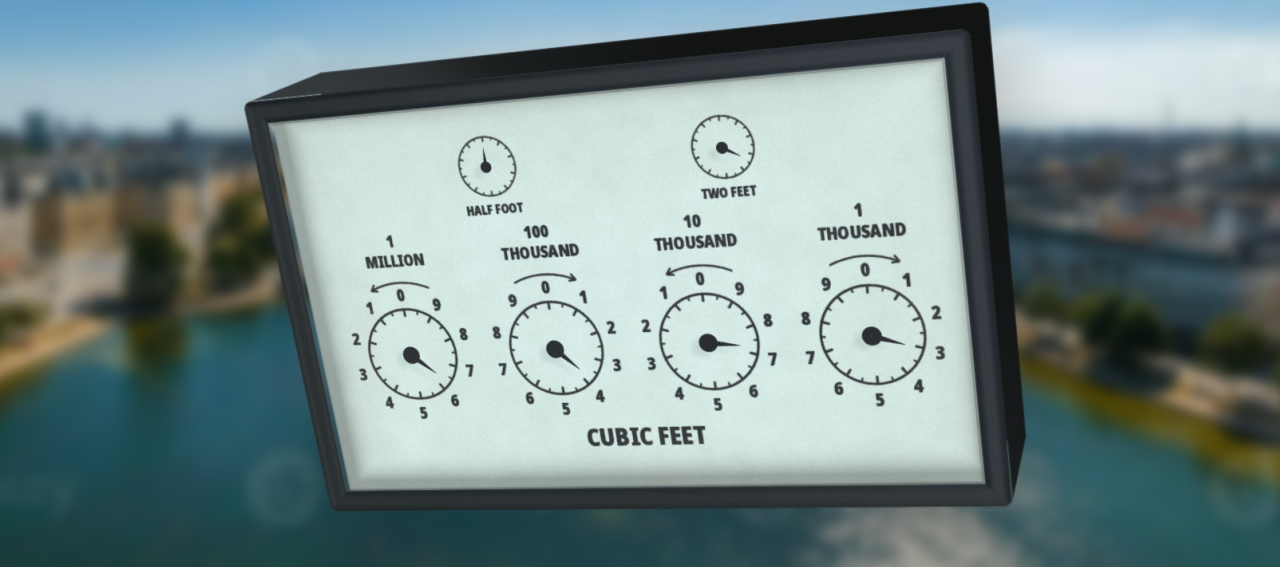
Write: 637300 ft³
